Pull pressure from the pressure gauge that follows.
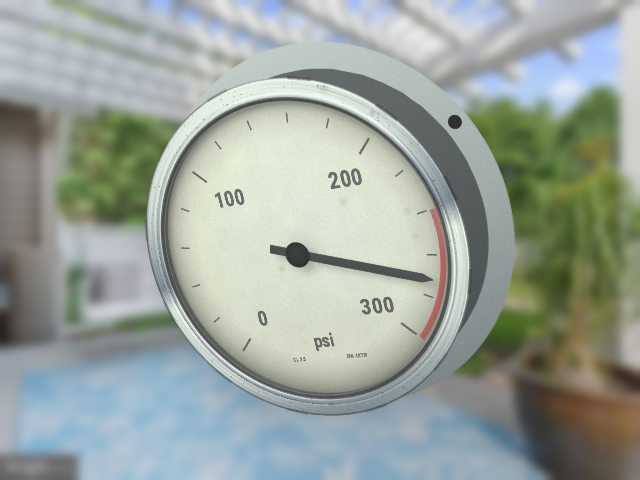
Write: 270 psi
